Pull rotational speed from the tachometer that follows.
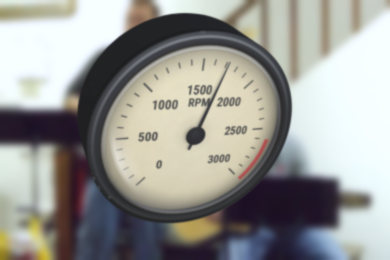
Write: 1700 rpm
